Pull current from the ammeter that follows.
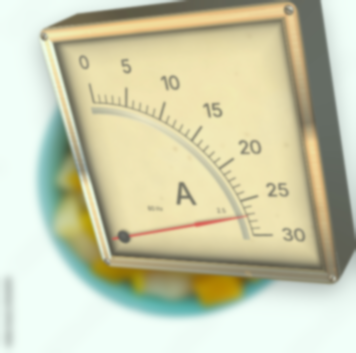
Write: 27 A
